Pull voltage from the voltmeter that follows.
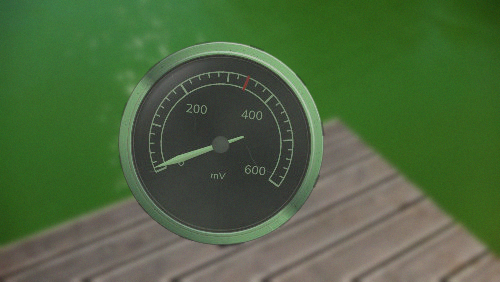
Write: 10 mV
